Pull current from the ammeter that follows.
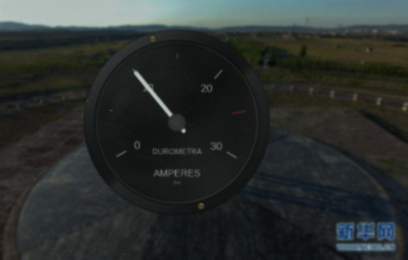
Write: 10 A
